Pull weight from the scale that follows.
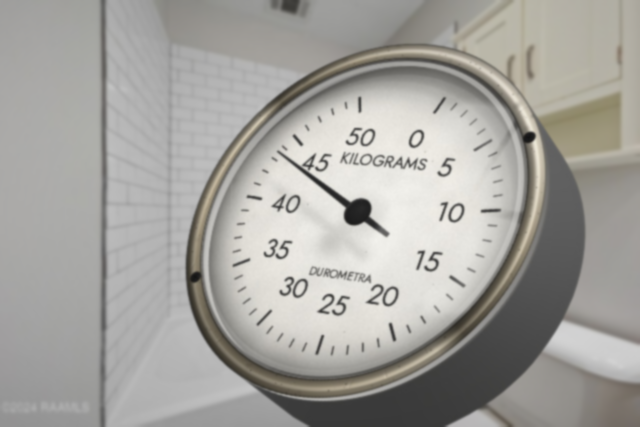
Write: 43.5 kg
